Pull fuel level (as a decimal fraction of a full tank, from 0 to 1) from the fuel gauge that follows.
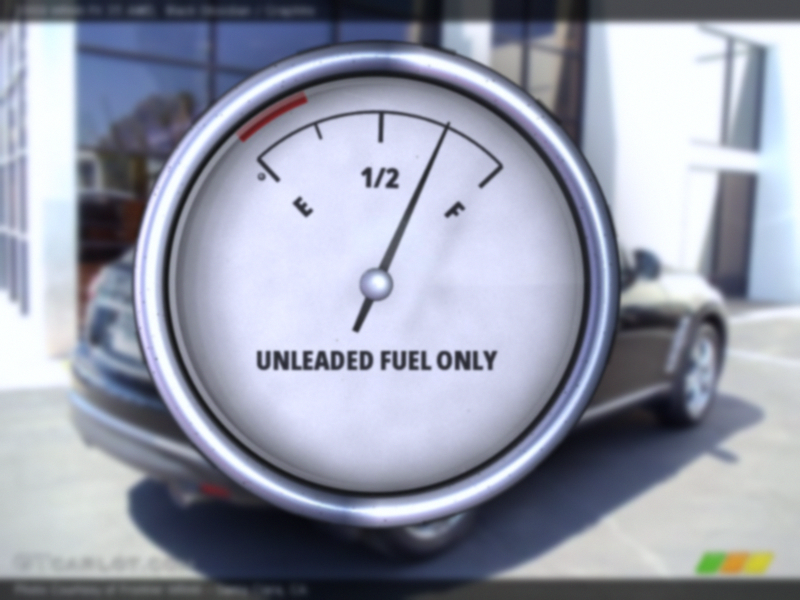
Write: 0.75
